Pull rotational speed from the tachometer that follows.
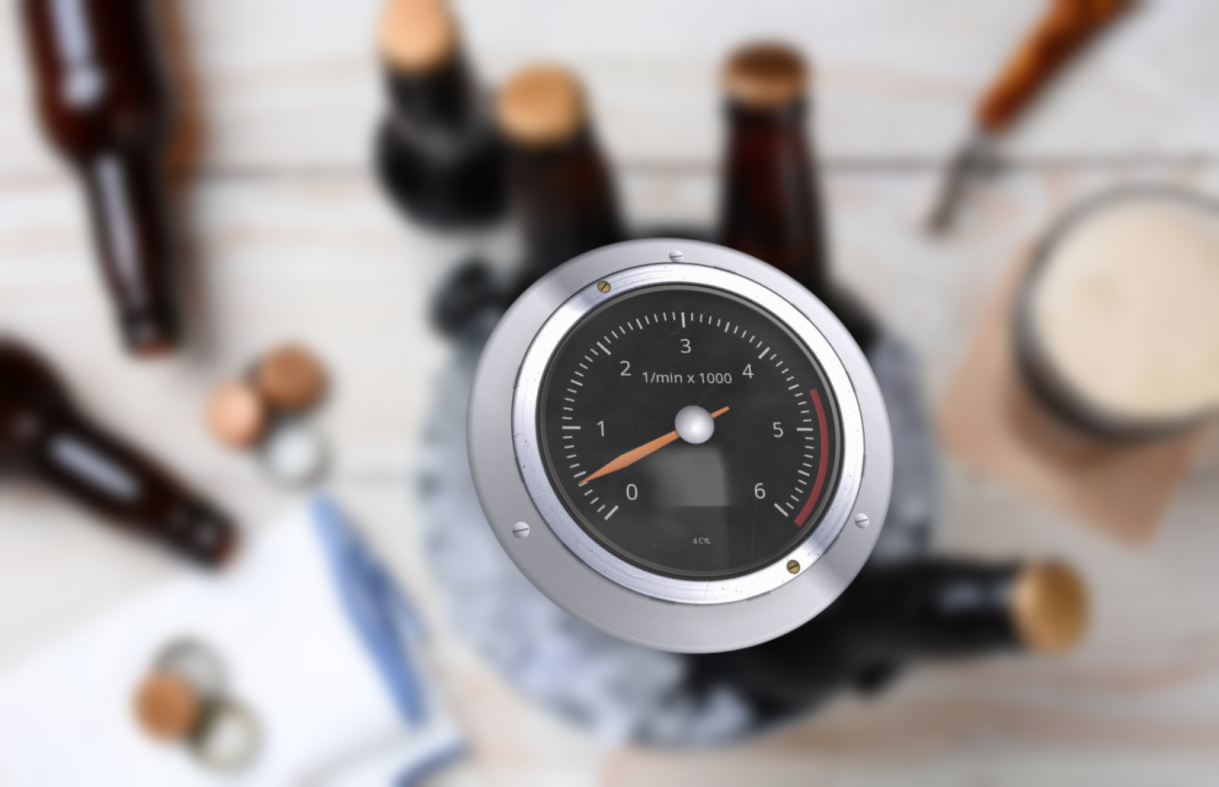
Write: 400 rpm
